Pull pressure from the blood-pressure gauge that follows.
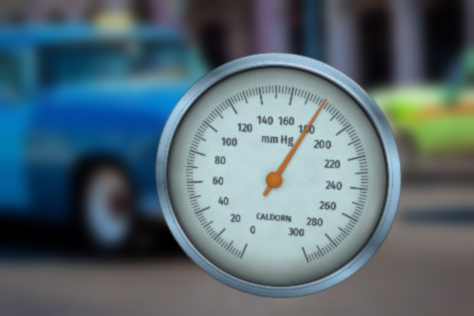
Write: 180 mmHg
